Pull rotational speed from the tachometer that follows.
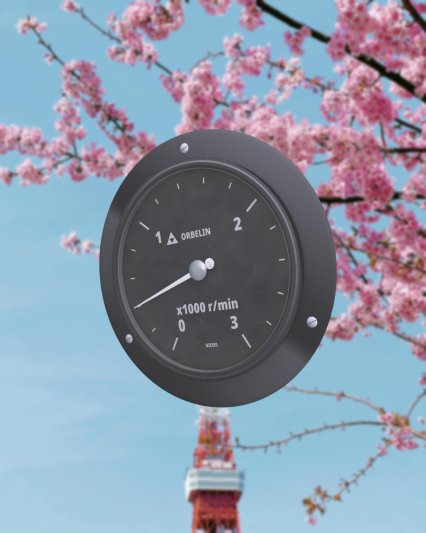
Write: 400 rpm
